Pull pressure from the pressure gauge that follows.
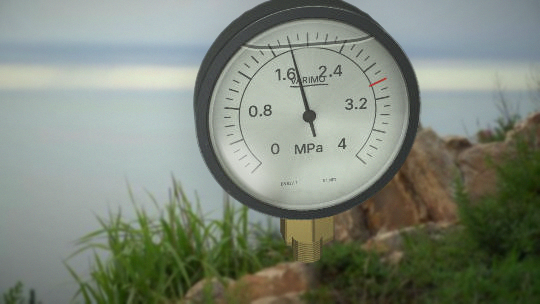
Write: 1.8 MPa
